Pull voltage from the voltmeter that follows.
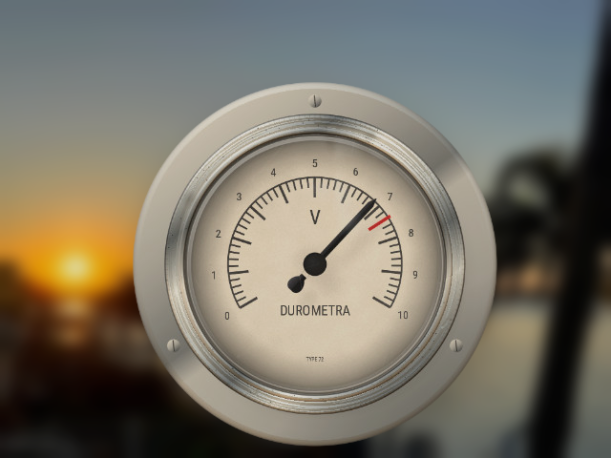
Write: 6.8 V
